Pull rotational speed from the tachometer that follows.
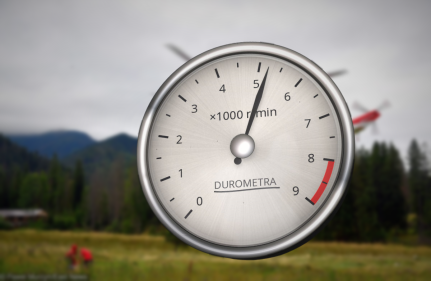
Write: 5250 rpm
